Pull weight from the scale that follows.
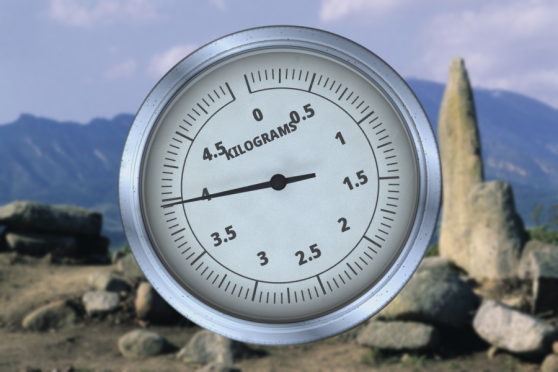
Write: 3.95 kg
